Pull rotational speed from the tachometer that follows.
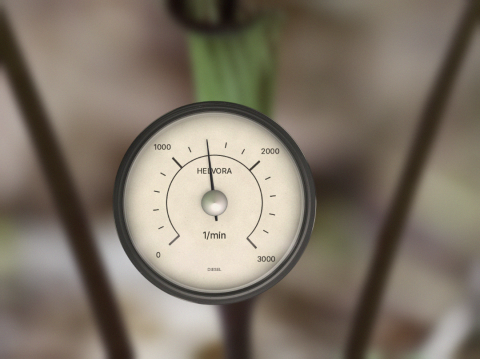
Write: 1400 rpm
